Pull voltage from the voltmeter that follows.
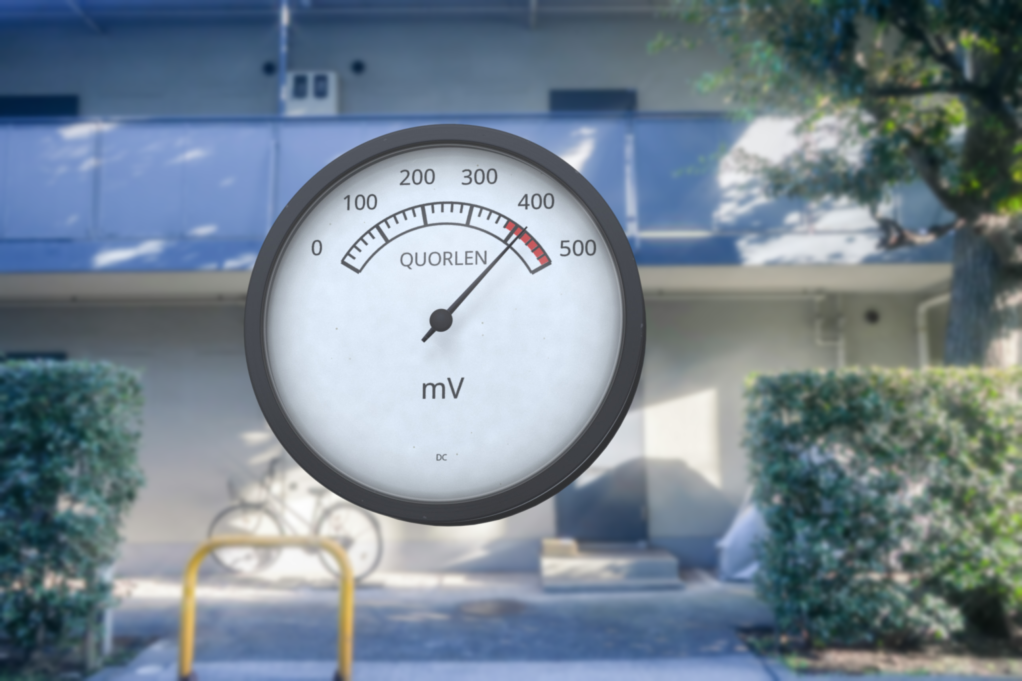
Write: 420 mV
